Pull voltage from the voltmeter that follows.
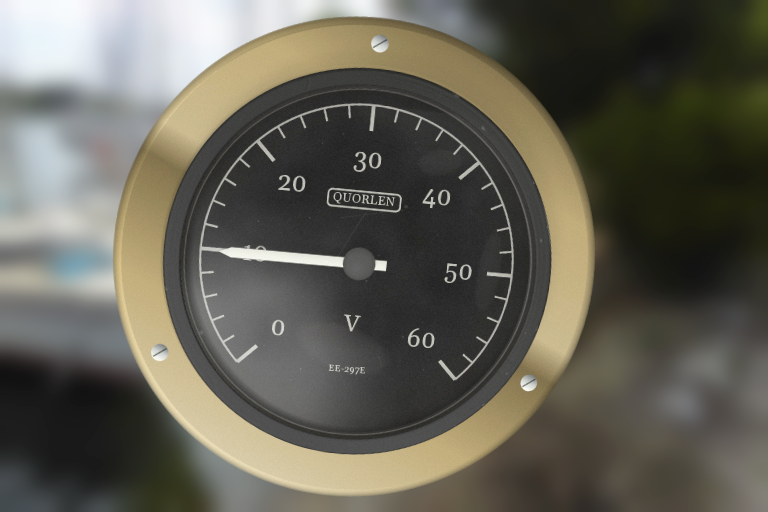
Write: 10 V
